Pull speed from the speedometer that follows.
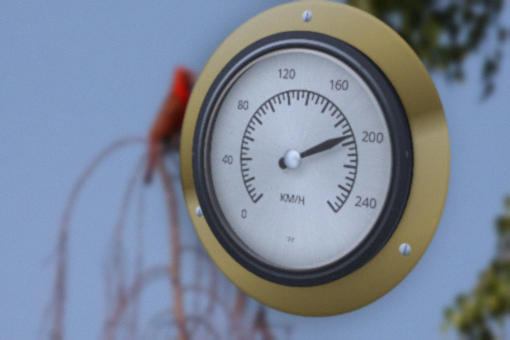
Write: 195 km/h
